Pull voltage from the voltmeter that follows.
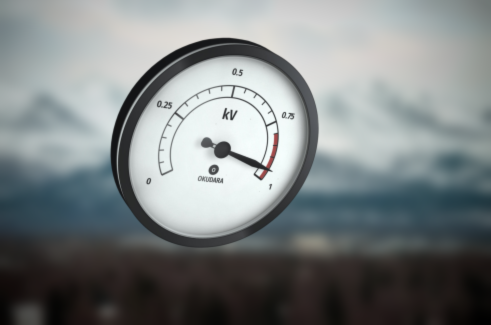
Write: 0.95 kV
